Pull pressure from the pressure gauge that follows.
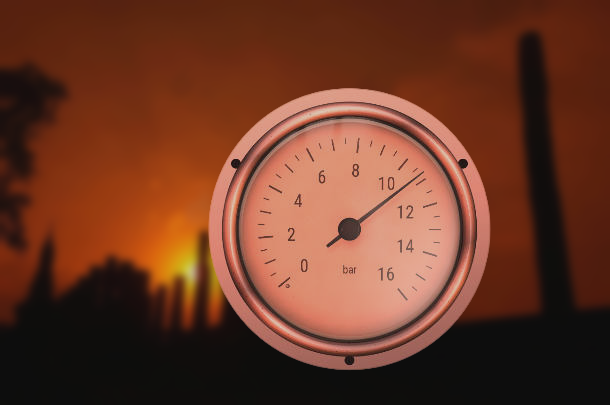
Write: 10.75 bar
